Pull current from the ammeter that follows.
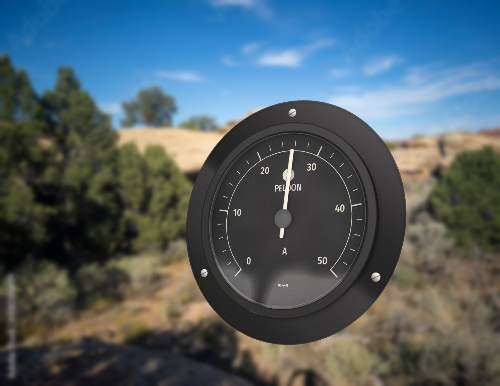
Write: 26 A
